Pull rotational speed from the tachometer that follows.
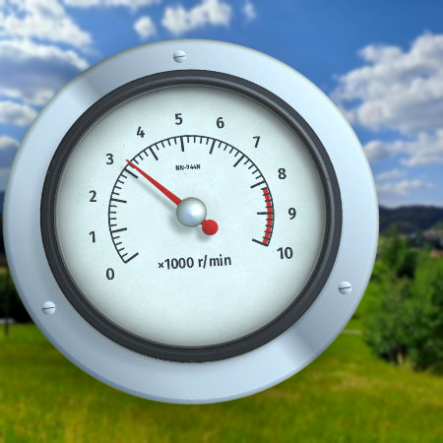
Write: 3200 rpm
